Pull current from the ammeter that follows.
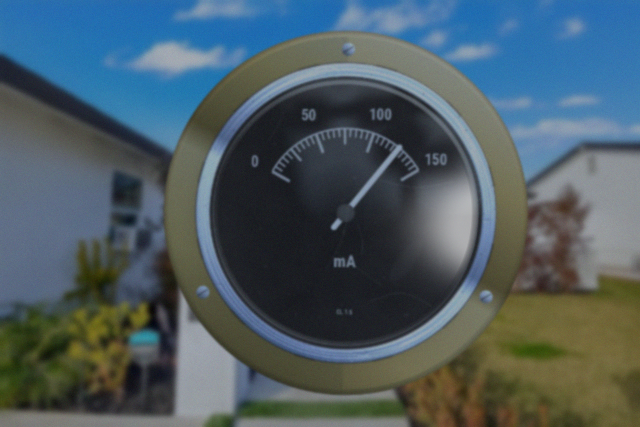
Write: 125 mA
